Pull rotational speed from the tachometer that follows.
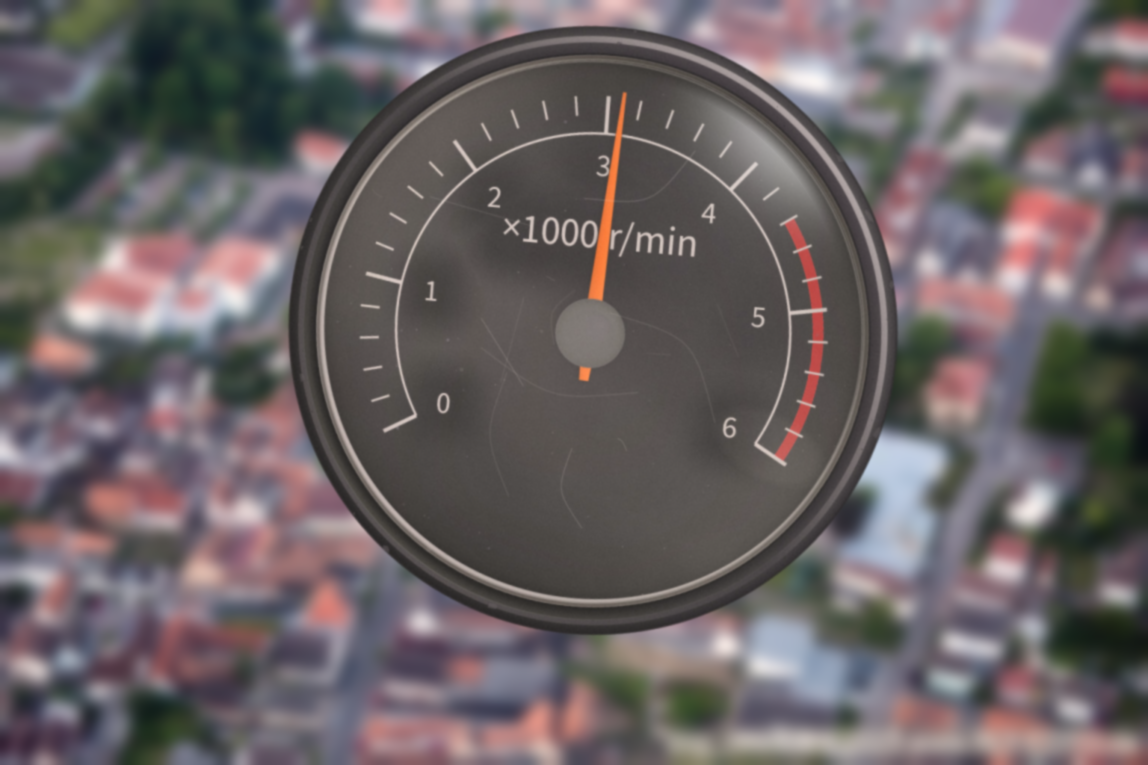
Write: 3100 rpm
